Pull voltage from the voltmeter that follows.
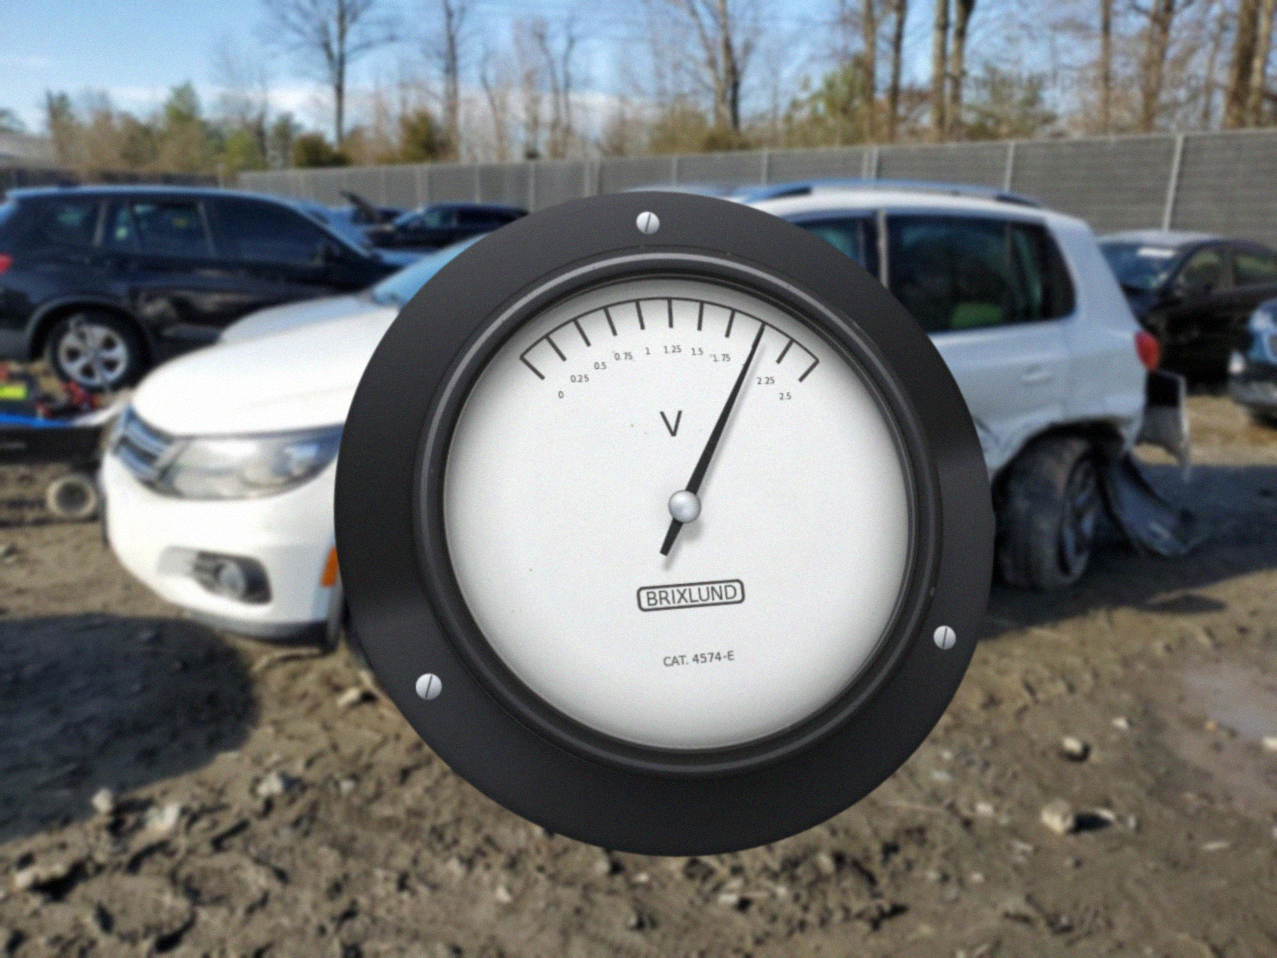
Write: 2 V
